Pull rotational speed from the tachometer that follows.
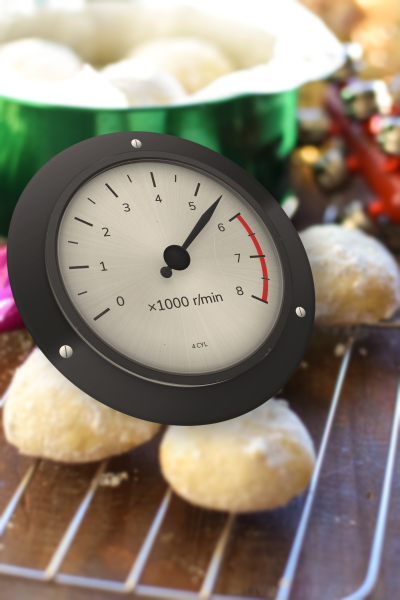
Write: 5500 rpm
